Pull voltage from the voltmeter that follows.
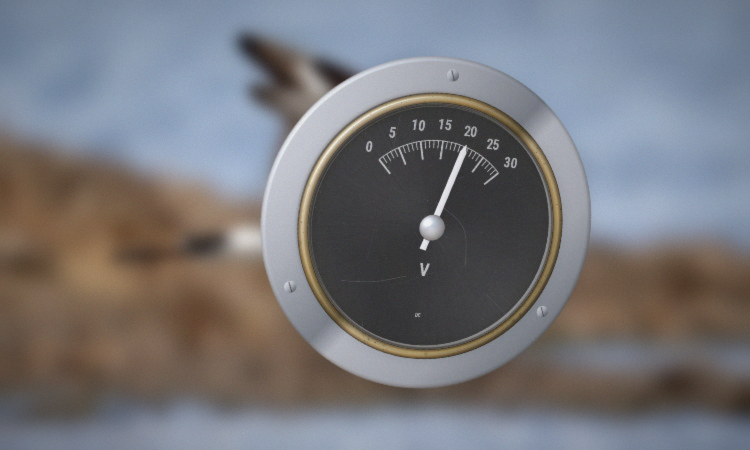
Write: 20 V
